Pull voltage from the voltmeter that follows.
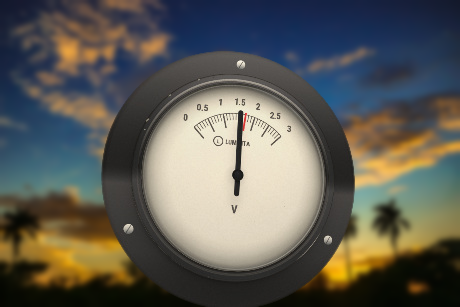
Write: 1.5 V
